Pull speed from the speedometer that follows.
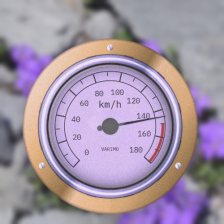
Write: 145 km/h
